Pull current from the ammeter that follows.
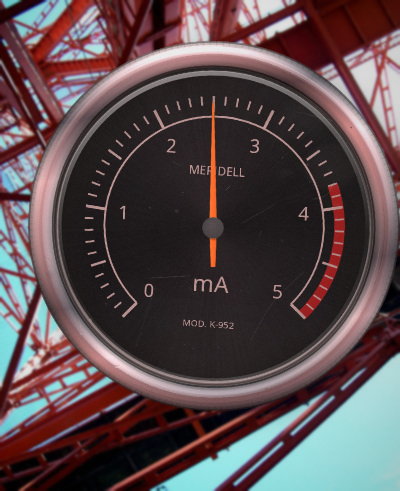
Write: 2.5 mA
